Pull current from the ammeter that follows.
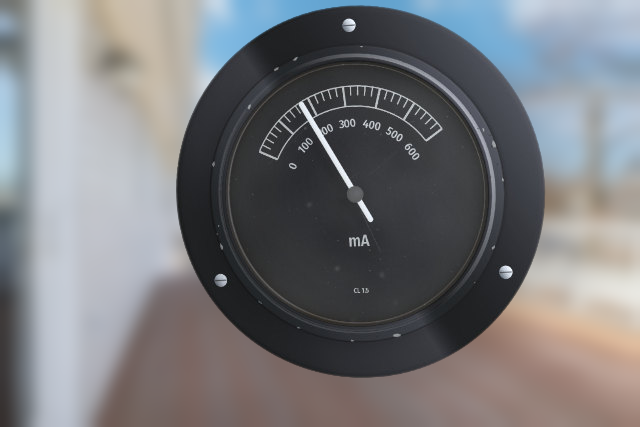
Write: 180 mA
